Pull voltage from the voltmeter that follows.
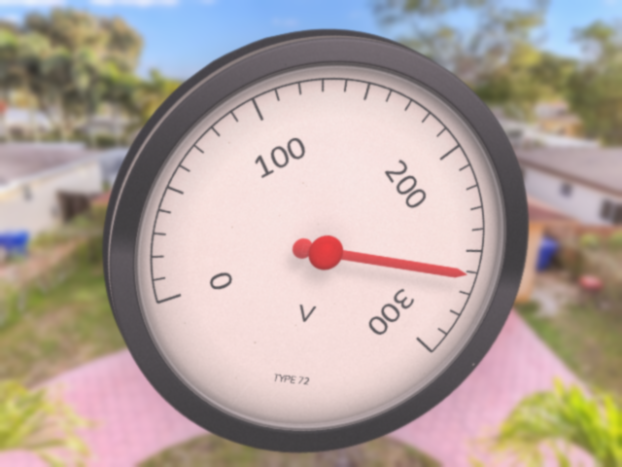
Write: 260 V
